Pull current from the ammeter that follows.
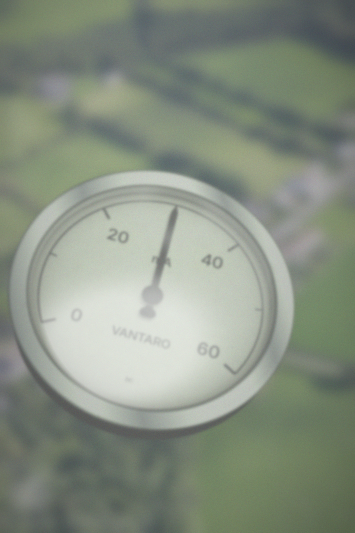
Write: 30 mA
